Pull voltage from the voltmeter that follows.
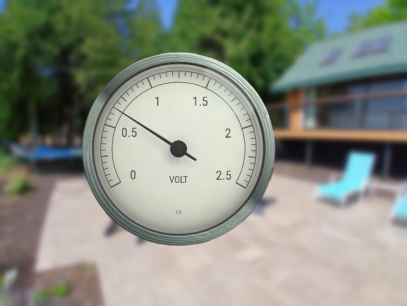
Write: 0.65 V
